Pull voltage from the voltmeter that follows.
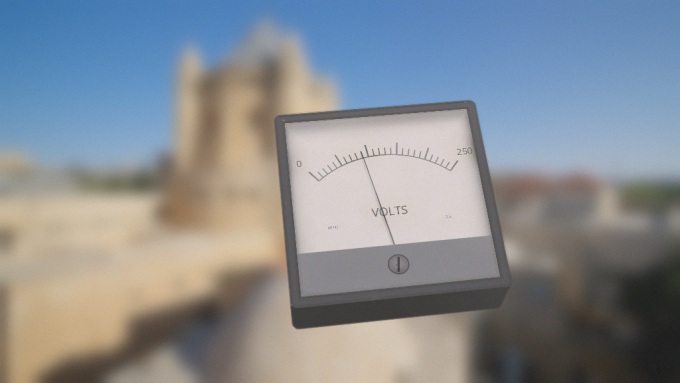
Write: 90 V
